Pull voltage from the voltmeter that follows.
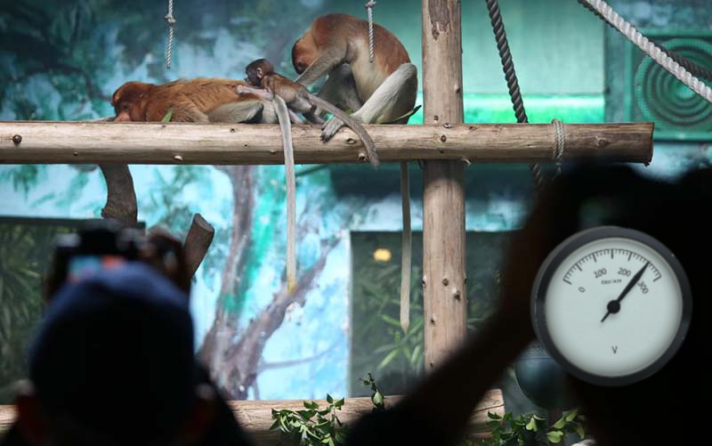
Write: 250 V
